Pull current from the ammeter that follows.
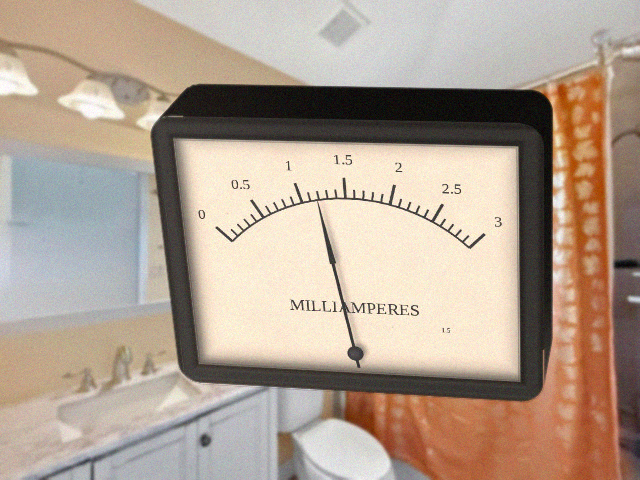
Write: 1.2 mA
